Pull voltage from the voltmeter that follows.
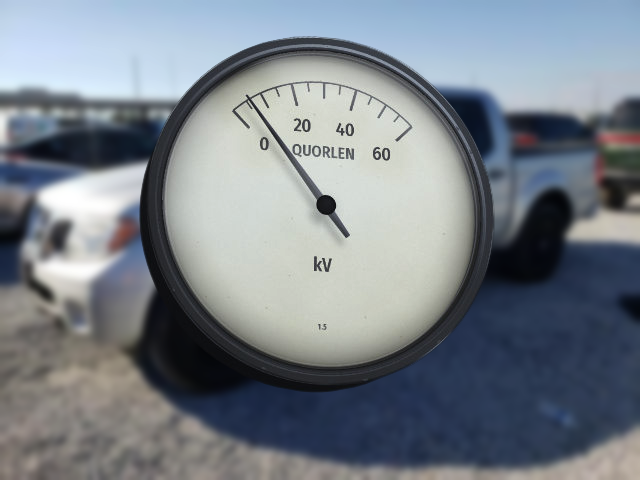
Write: 5 kV
